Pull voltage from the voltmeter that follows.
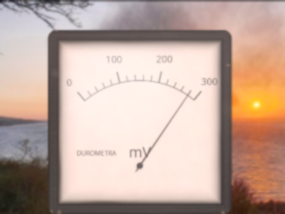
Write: 280 mV
